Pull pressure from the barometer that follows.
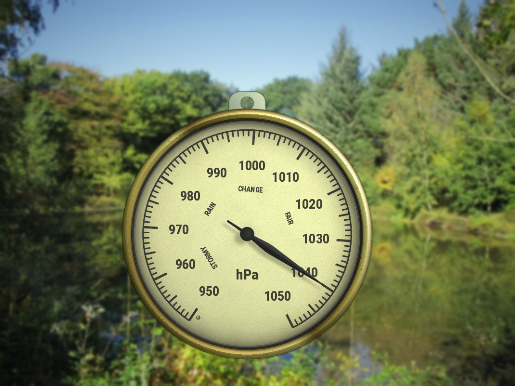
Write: 1040 hPa
